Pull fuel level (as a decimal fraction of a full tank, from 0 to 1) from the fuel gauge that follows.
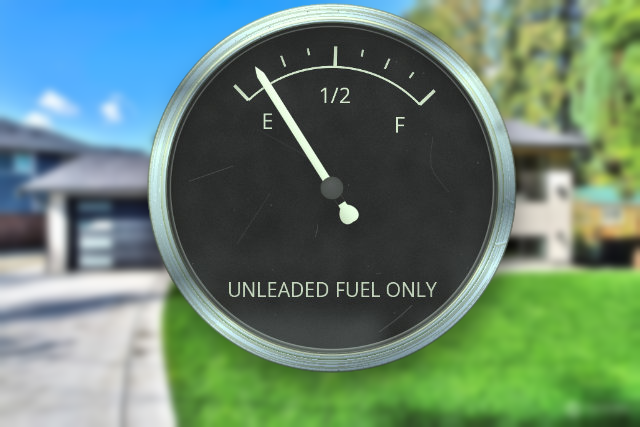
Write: 0.125
